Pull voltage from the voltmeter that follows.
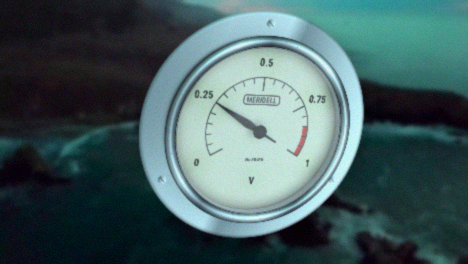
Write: 0.25 V
